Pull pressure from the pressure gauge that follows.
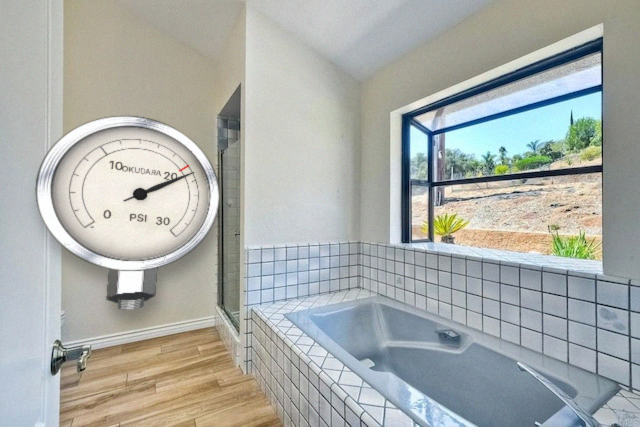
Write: 21 psi
